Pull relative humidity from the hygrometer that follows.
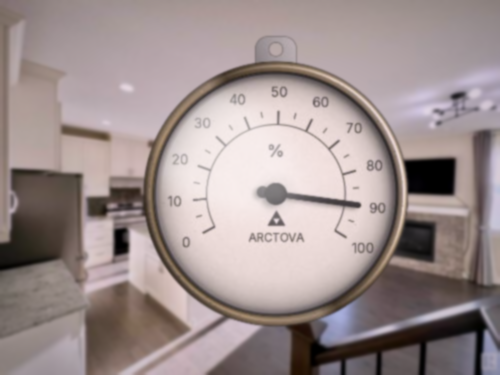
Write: 90 %
